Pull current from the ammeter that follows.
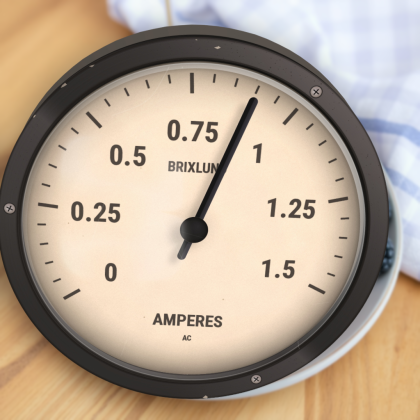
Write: 0.9 A
